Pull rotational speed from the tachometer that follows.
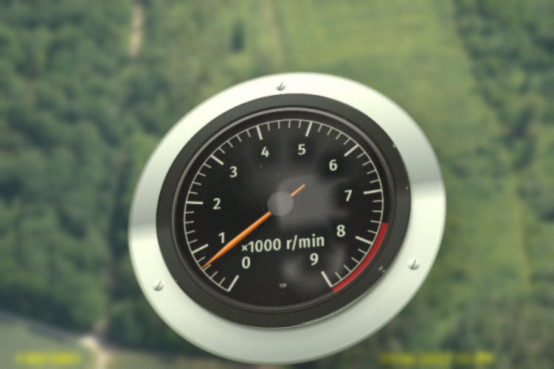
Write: 600 rpm
